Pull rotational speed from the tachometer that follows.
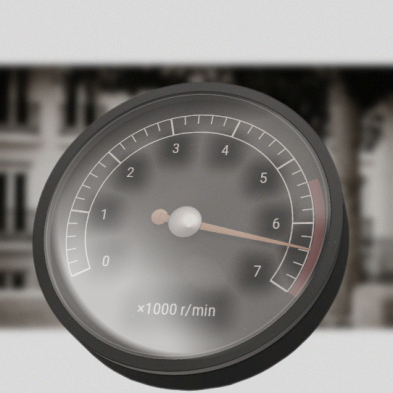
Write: 6400 rpm
